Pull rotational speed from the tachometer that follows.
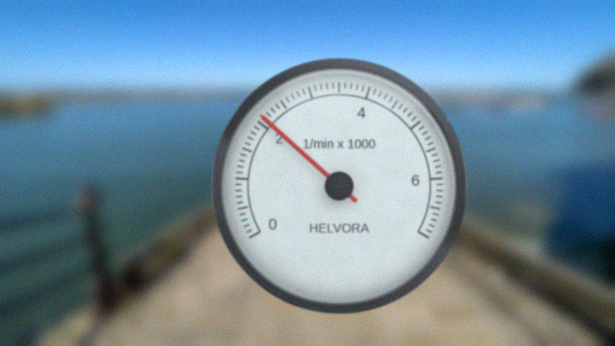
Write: 2100 rpm
